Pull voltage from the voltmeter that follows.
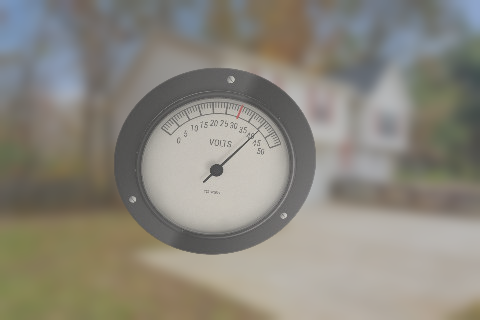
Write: 40 V
